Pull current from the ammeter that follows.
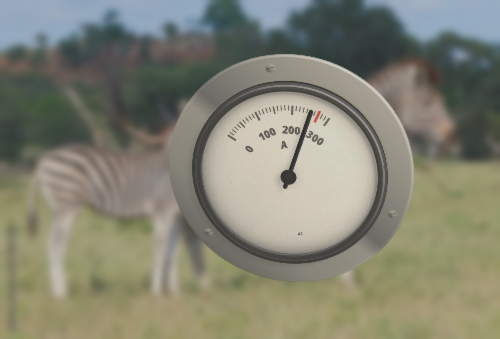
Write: 250 A
